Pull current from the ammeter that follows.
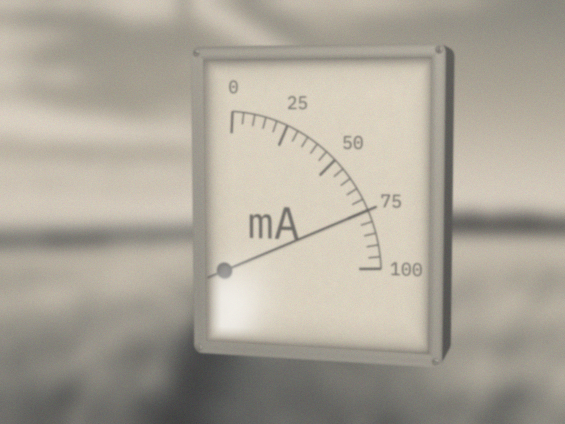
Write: 75 mA
